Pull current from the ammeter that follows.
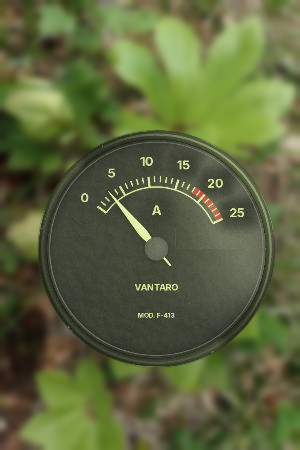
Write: 3 A
